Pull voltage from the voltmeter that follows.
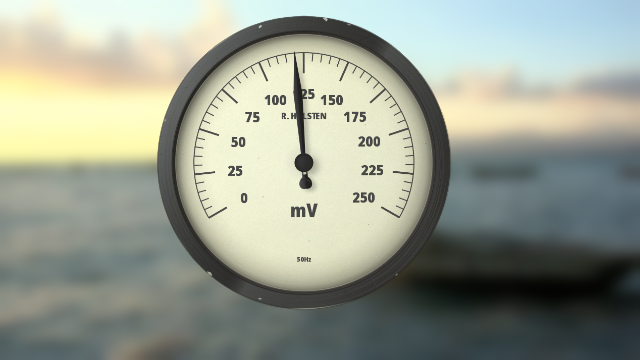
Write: 120 mV
